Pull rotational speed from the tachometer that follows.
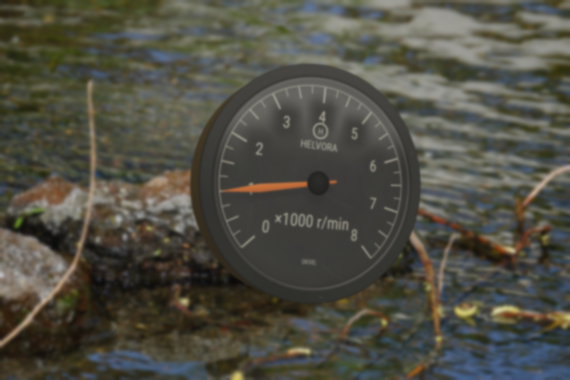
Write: 1000 rpm
